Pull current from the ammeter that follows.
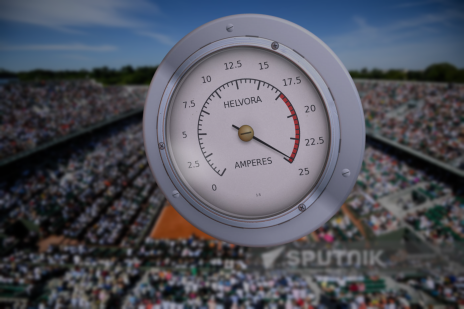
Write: 24.5 A
